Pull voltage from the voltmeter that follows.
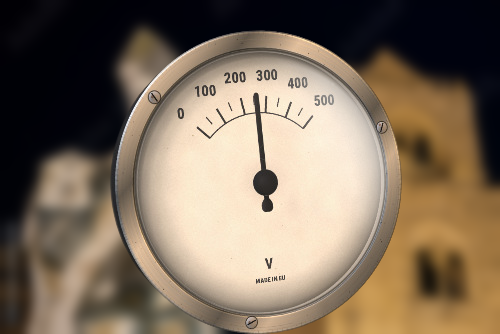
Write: 250 V
